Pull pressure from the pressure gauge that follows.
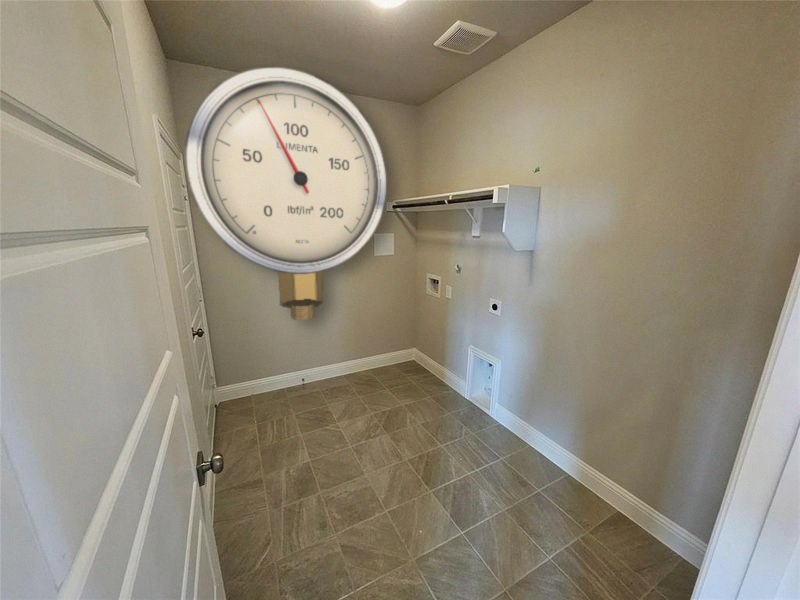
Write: 80 psi
